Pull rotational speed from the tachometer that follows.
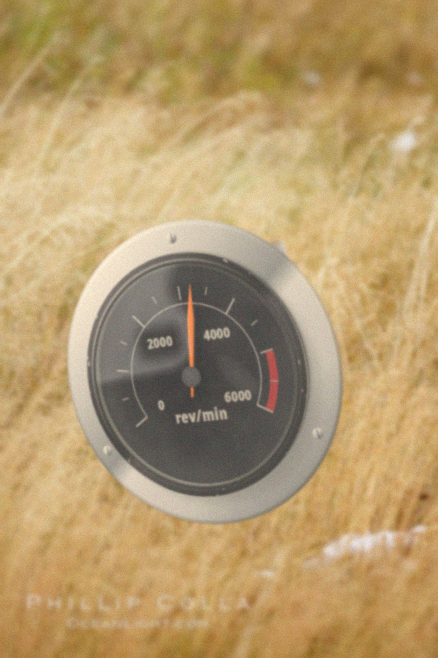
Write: 3250 rpm
